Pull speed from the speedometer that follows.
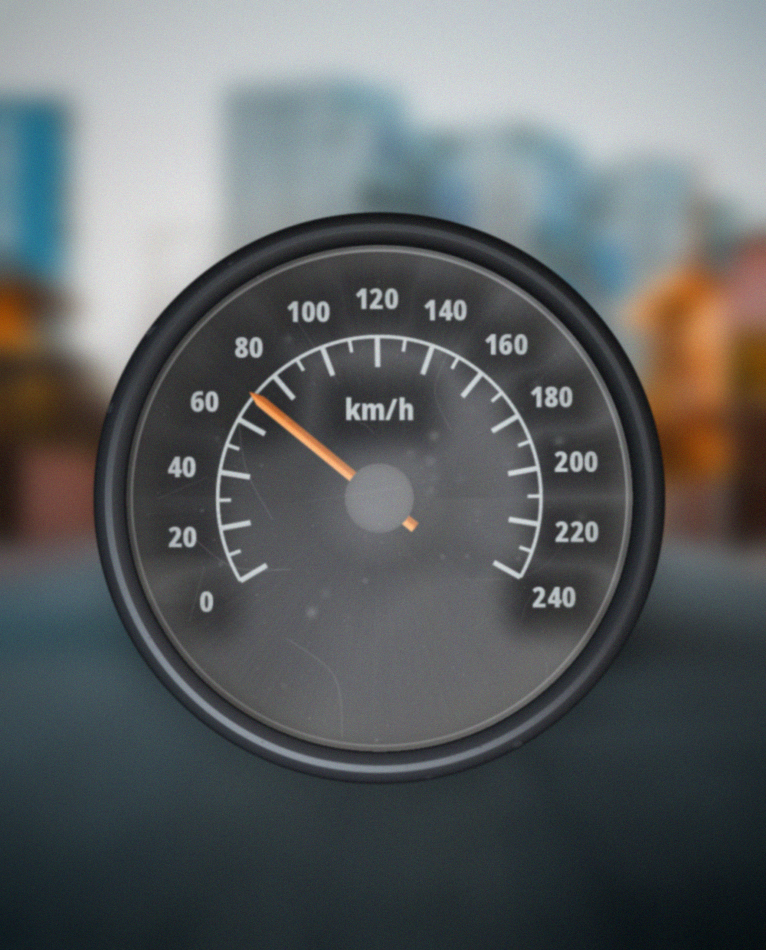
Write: 70 km/h
